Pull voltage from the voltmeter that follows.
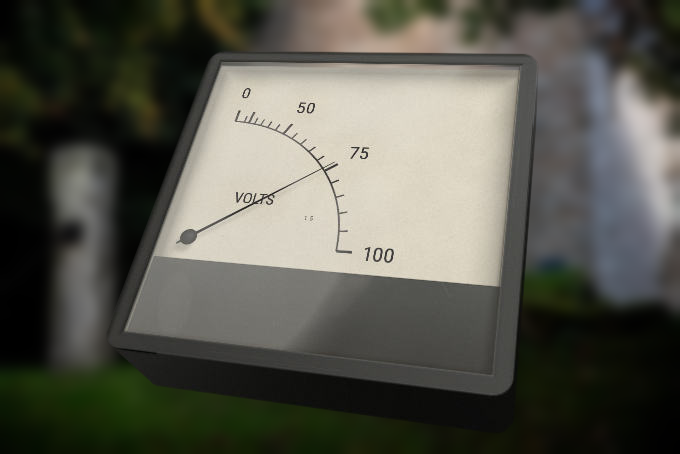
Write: 75 V
